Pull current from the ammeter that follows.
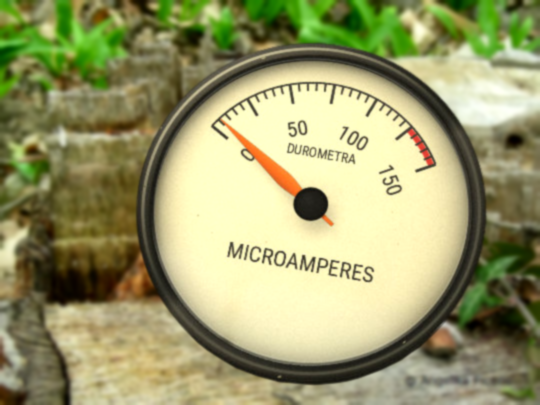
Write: 5 µA
